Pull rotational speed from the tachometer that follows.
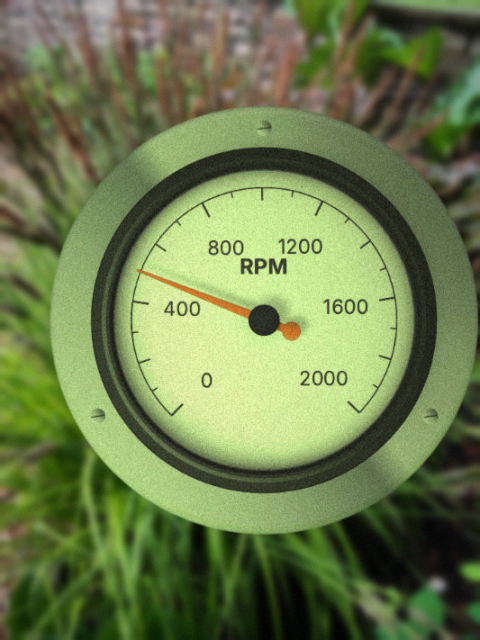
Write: 500 rpm
